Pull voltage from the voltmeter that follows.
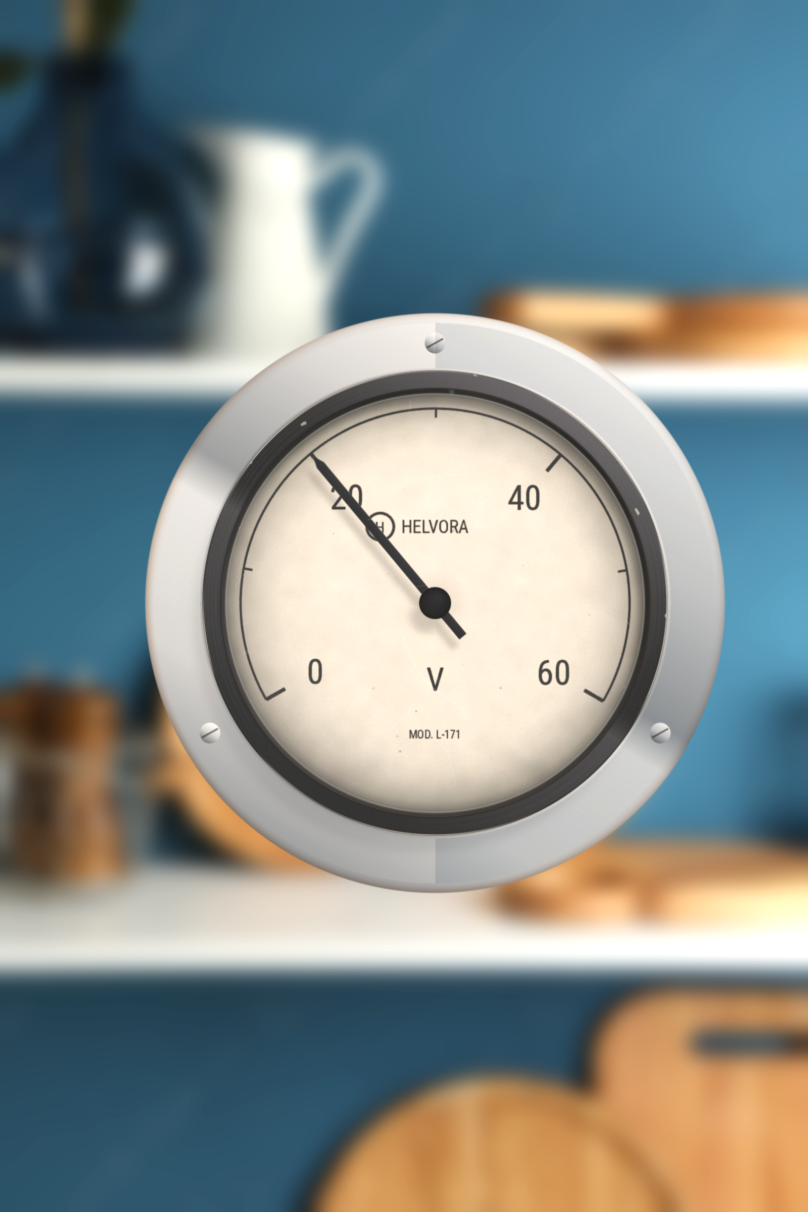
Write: 20 V
